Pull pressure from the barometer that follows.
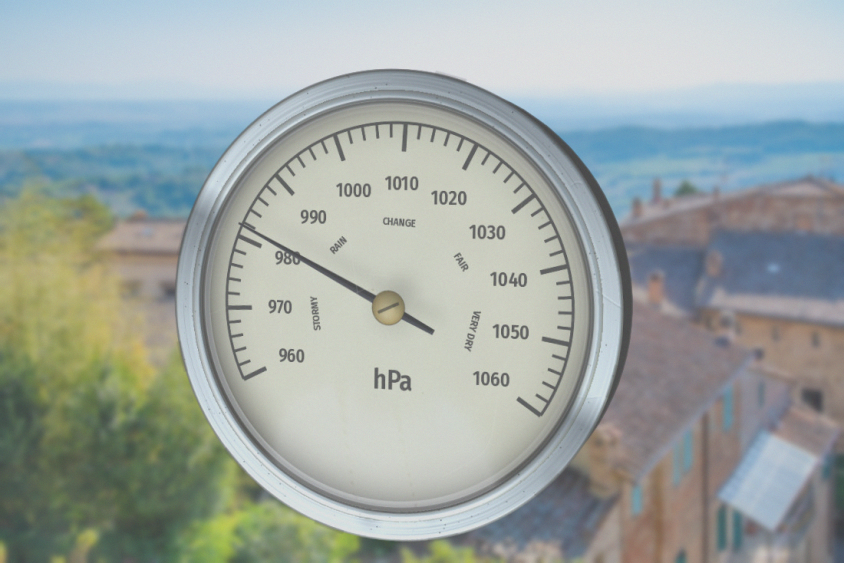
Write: 982 hPa
